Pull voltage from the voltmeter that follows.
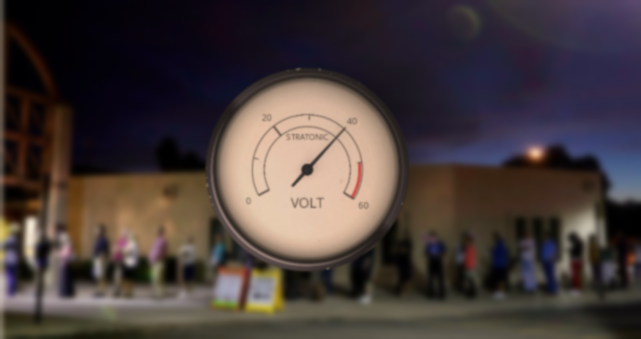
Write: 40 V
